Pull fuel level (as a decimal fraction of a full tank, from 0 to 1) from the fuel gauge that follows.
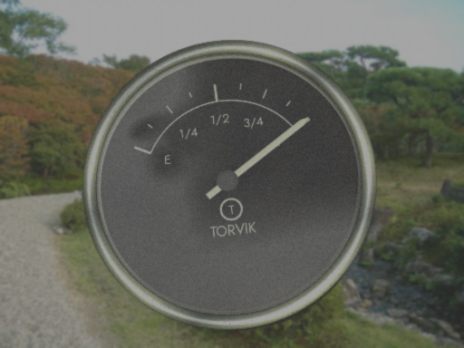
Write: 1
